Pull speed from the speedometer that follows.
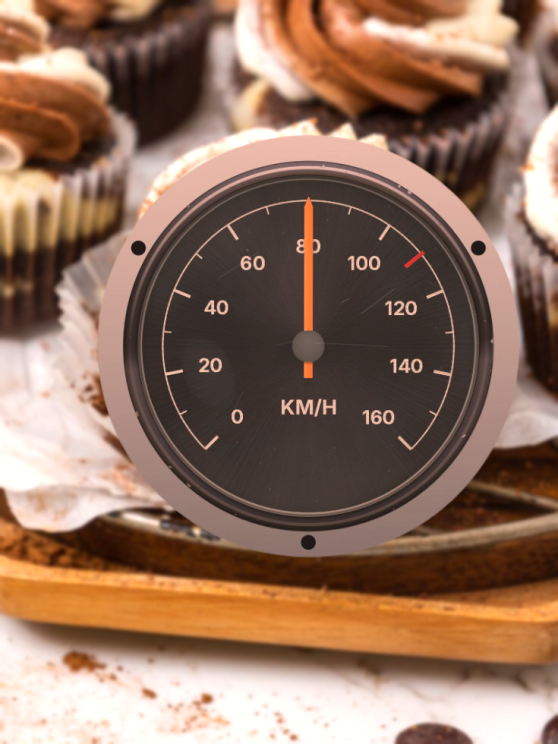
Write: 80 km/h
